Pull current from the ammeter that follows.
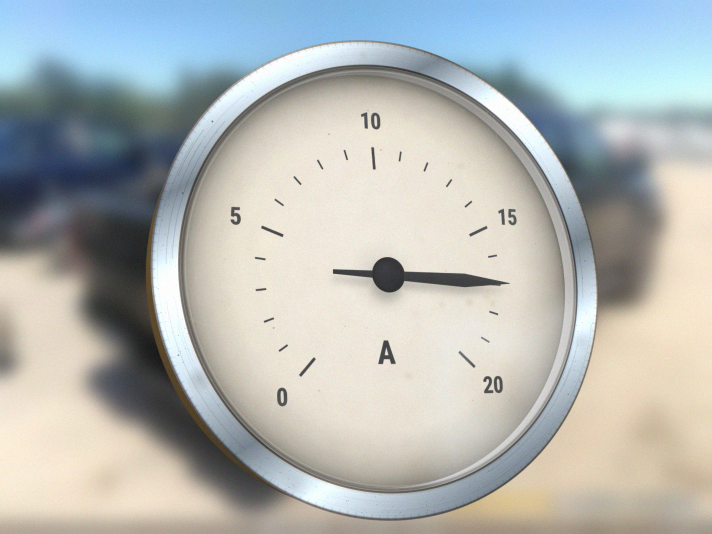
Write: 17 A
